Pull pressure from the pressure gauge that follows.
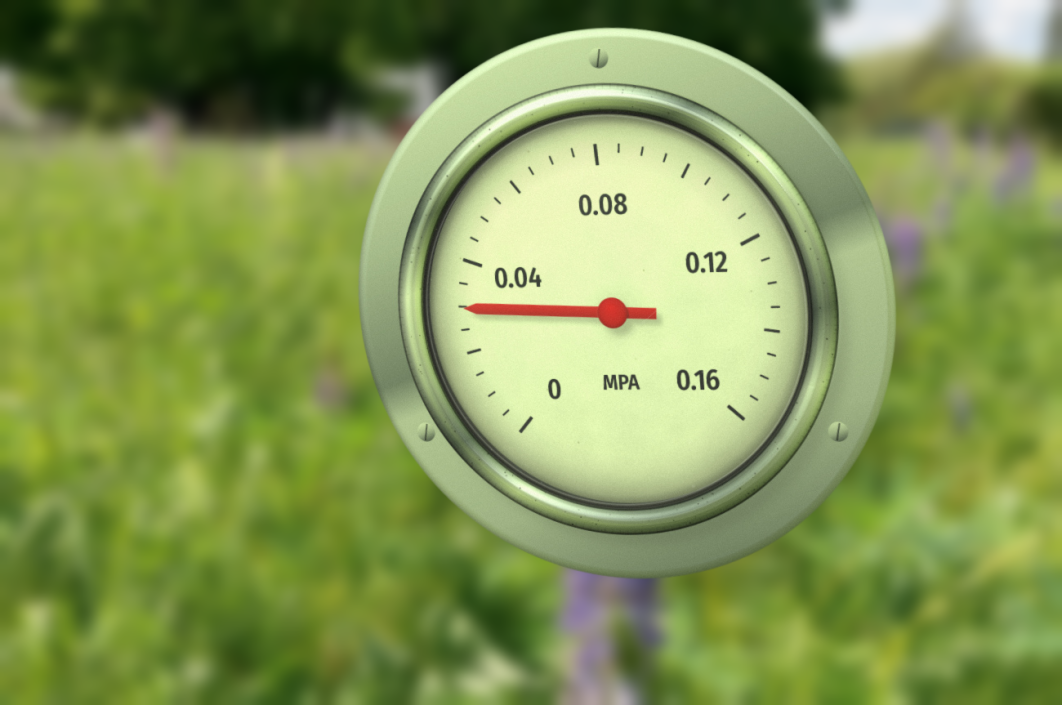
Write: 0.03 MPa
